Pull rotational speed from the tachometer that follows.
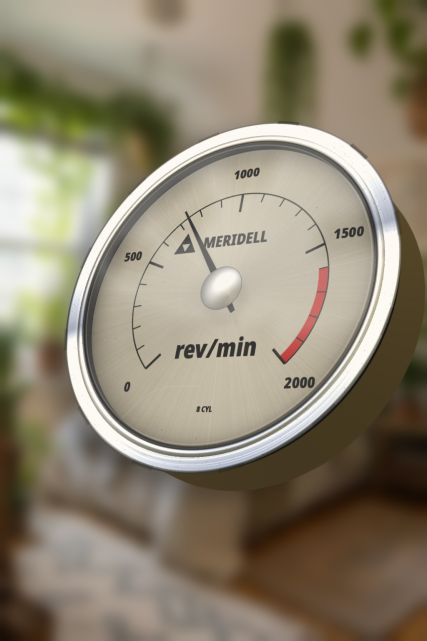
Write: 750 rpm
